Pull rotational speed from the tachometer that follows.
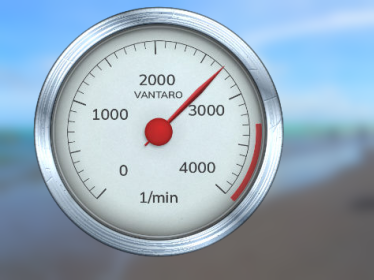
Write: 2700 rpm
